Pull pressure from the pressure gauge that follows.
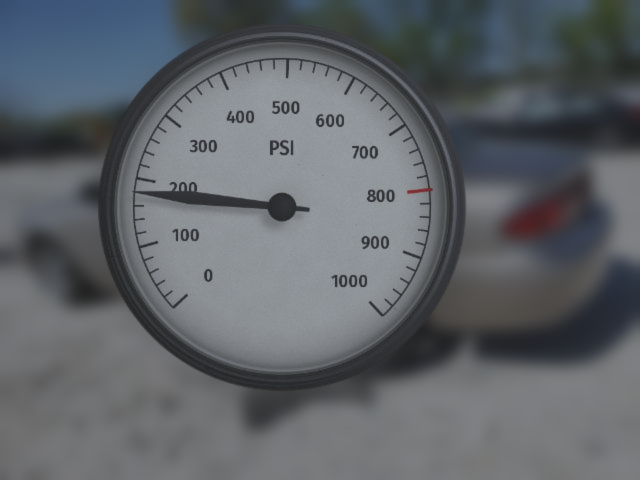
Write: 180 psi
